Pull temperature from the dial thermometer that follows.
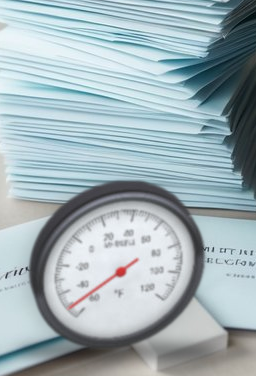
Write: -50 °F
